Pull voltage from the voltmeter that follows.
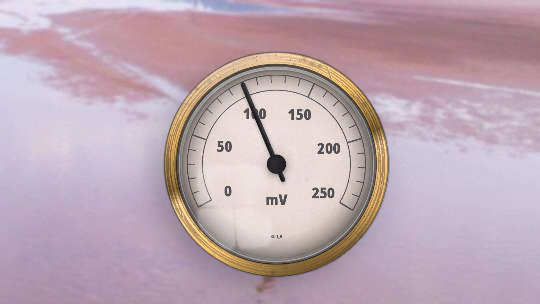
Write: 100 mV
